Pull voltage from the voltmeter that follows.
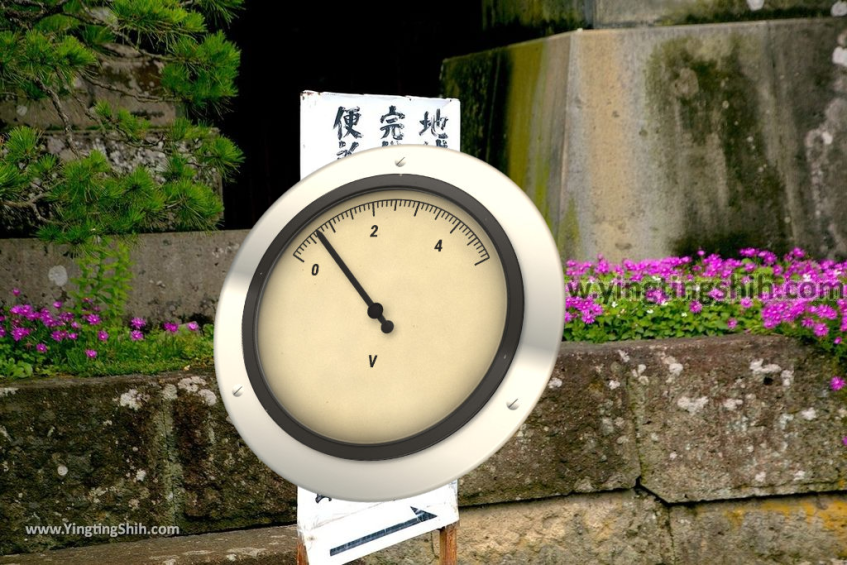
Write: 0.7 V
